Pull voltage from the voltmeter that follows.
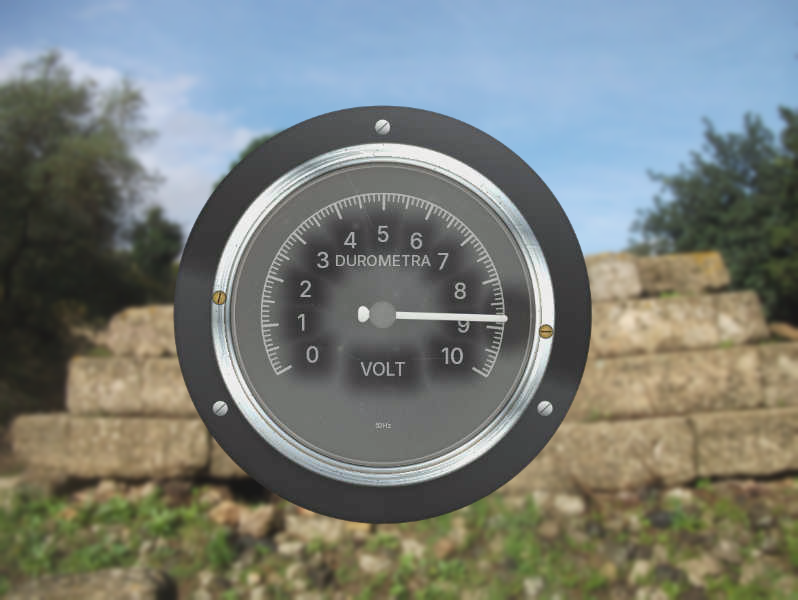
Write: 8.8 V
